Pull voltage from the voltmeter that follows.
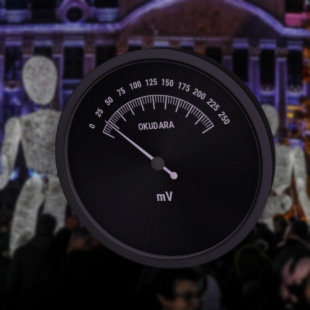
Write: 25 mV
